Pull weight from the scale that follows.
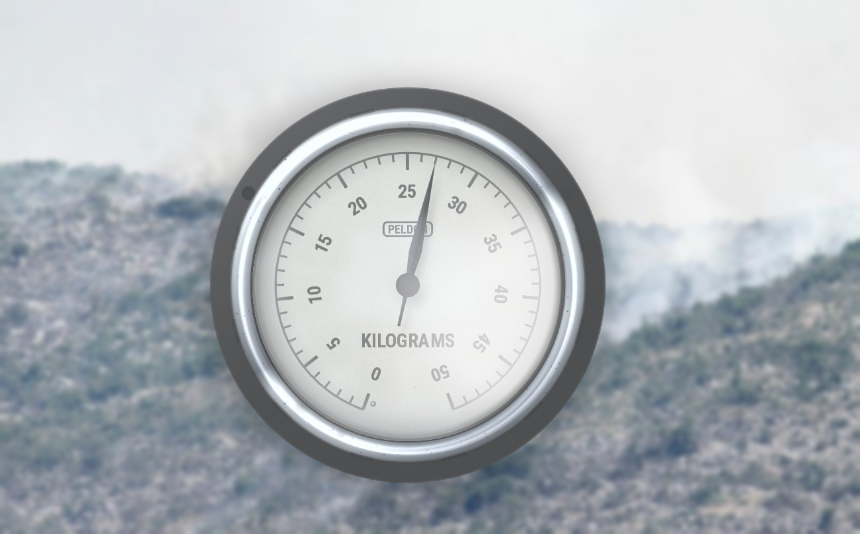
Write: 27 kg
